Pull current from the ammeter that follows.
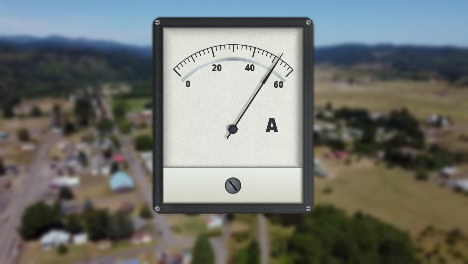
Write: 52 A
